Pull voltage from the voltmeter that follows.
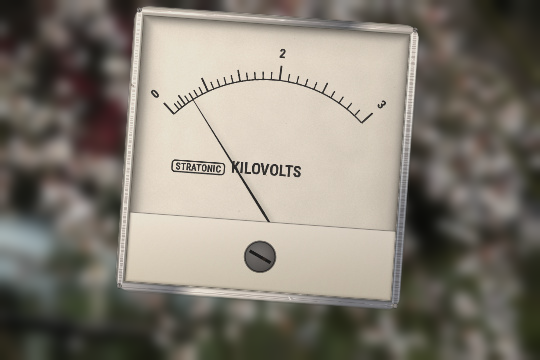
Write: 0.7 kV
